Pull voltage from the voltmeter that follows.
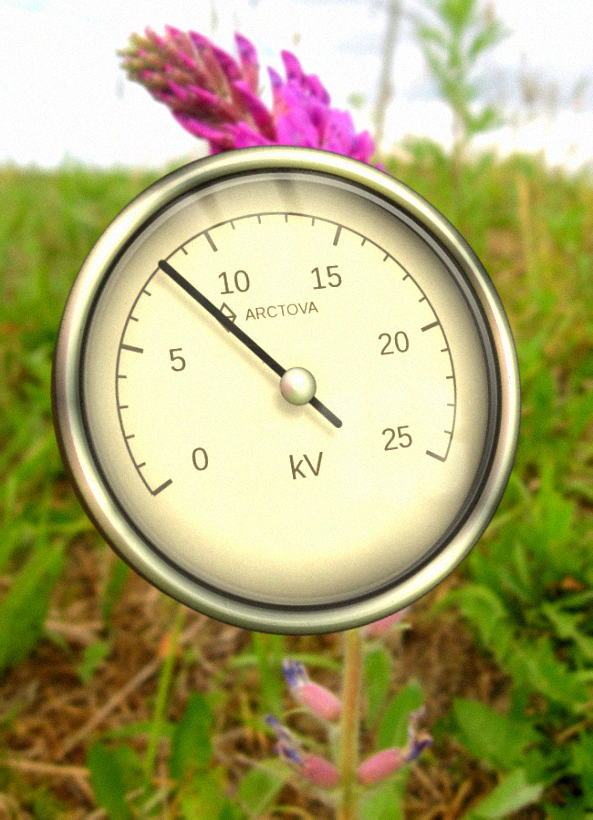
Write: 8 kV
